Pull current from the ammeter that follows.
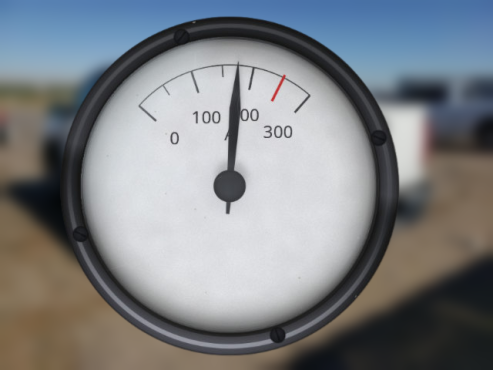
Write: 175 A
